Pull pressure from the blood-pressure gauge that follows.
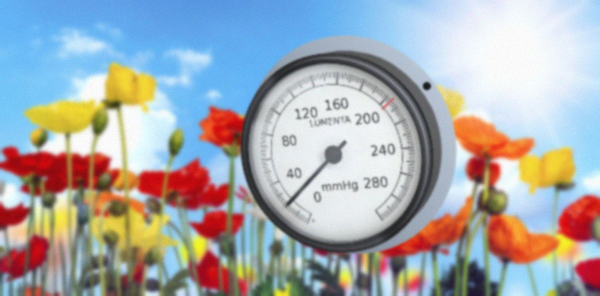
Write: 20 mmHg
